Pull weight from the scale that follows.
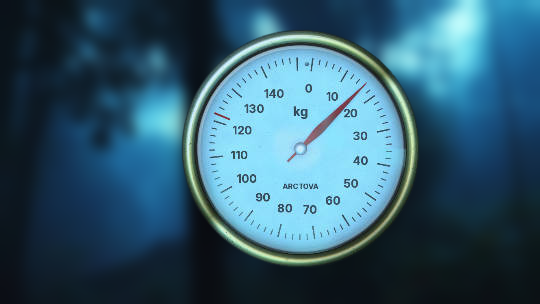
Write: 16 kg
